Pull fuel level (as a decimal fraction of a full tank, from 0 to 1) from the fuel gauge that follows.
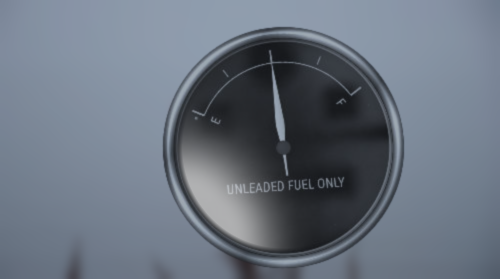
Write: 0.5
